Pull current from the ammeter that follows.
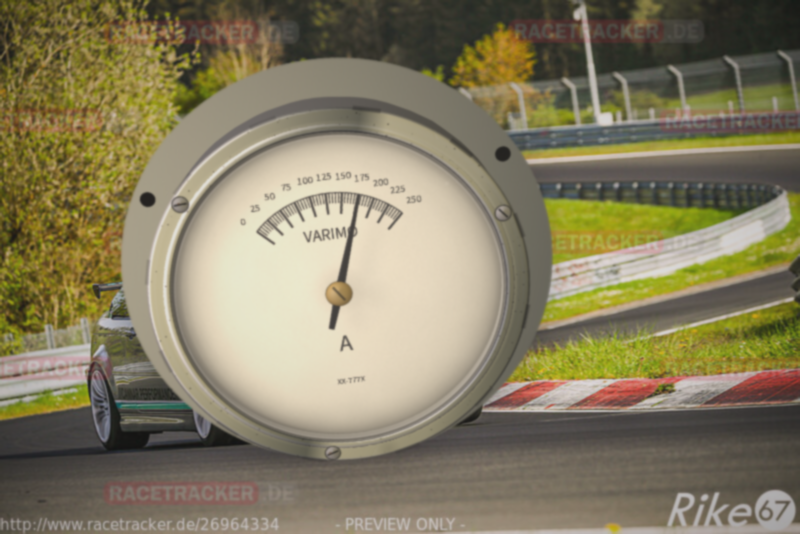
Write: 175 A
